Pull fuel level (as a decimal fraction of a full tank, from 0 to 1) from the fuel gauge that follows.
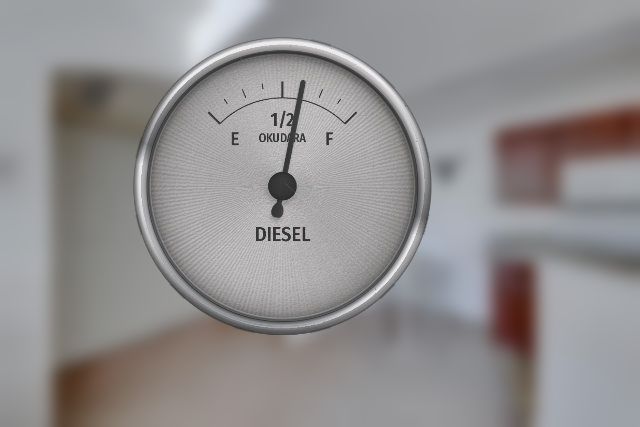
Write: 0.625
